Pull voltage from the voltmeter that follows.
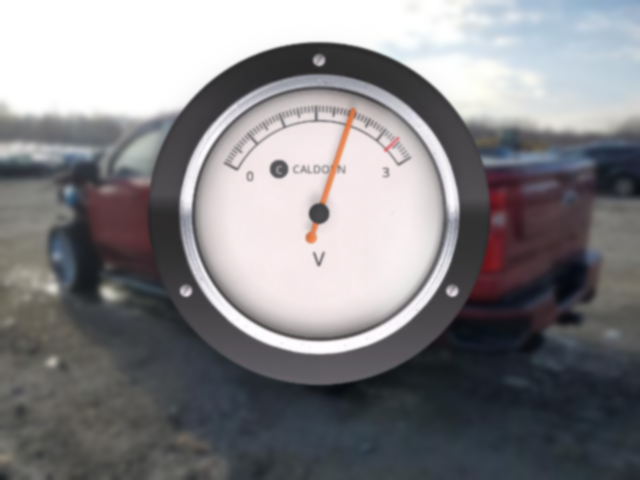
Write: 2 V
